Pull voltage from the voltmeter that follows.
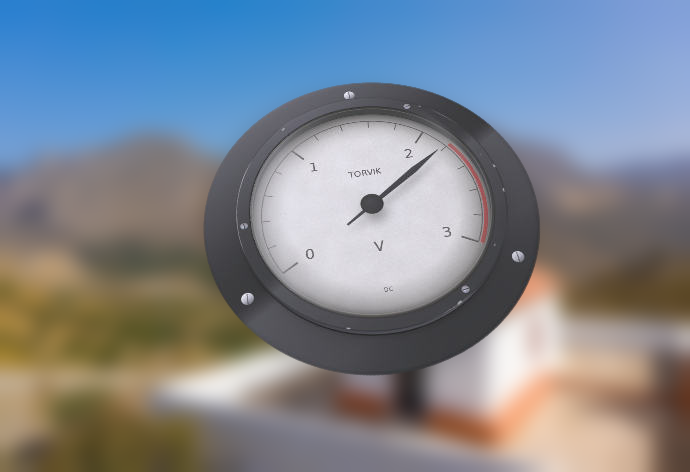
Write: 2.2 V
